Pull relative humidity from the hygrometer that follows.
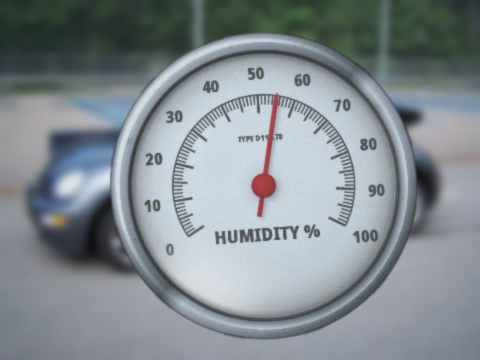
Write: 55 %
